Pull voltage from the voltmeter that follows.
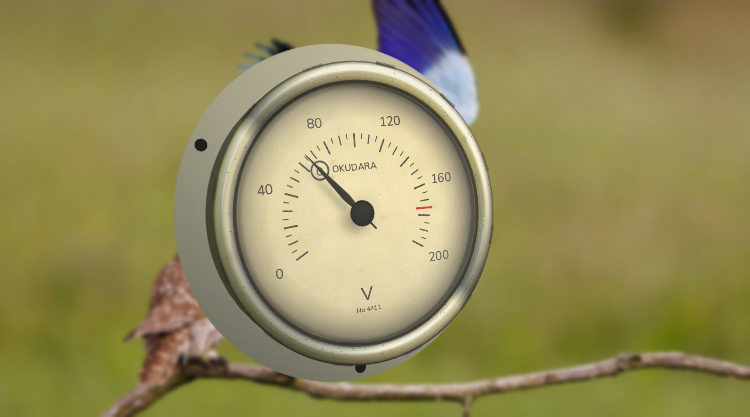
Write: 65 V
